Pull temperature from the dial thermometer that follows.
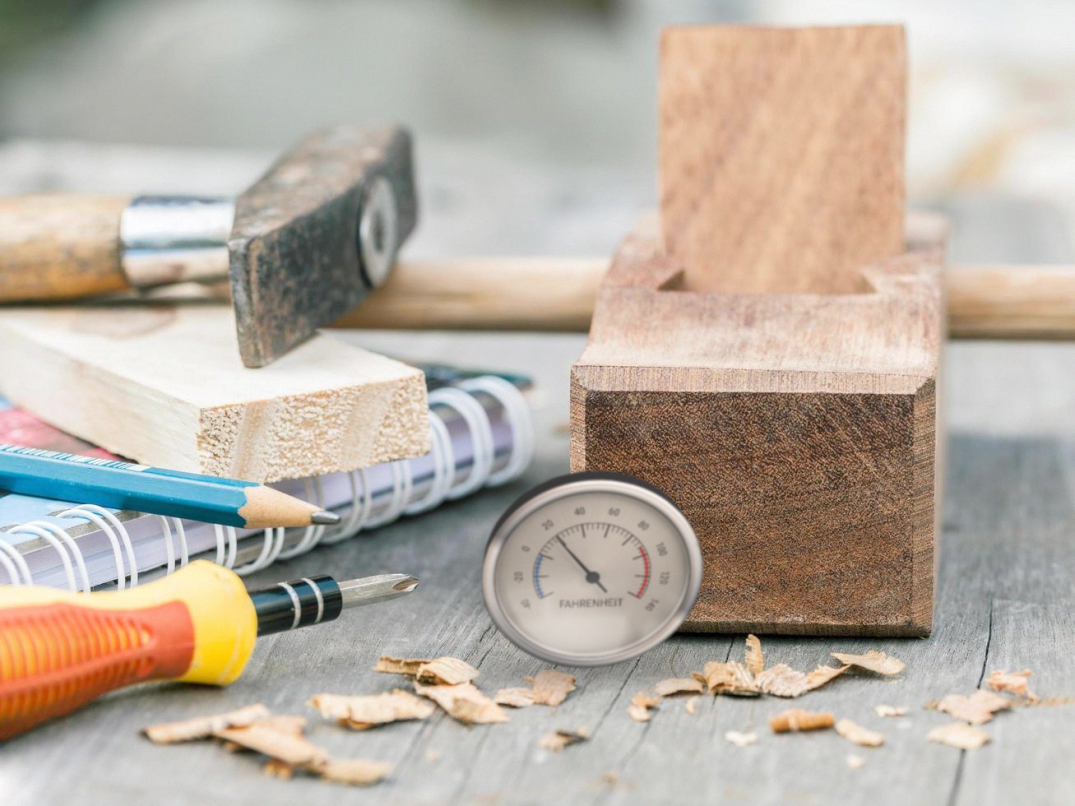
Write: 20 °F
